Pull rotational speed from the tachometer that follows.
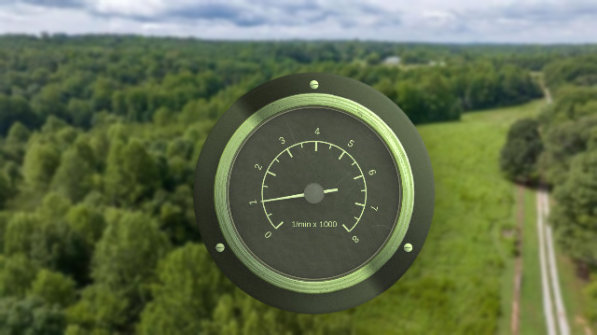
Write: 1000 rpm
